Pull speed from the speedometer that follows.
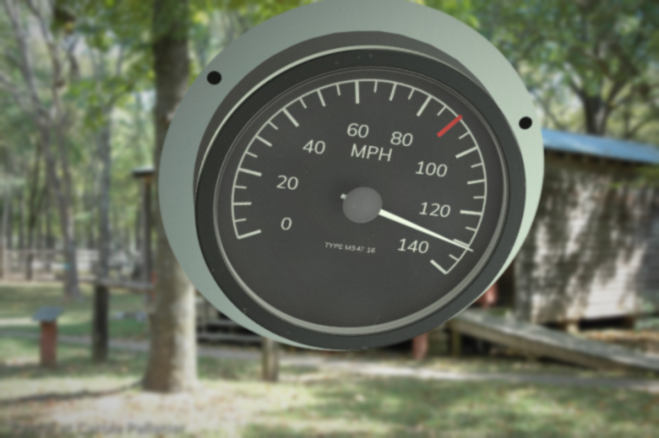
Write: 130 mph
